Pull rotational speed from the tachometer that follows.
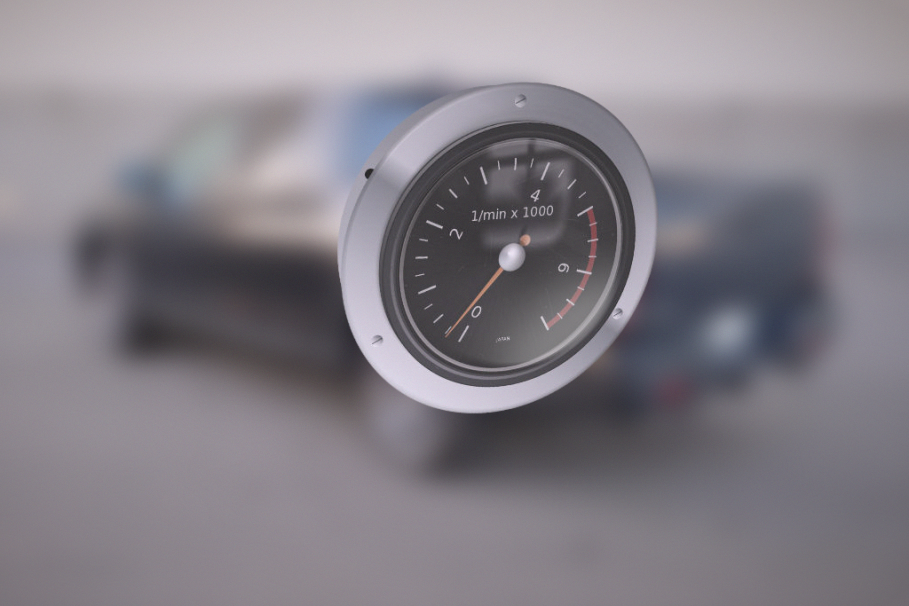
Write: 250 rpm
